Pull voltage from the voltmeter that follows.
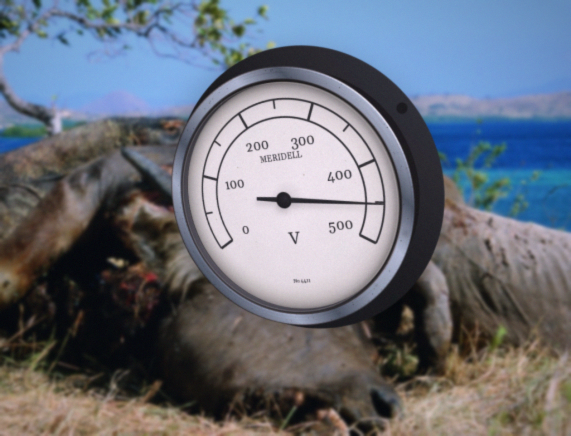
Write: 450 V
